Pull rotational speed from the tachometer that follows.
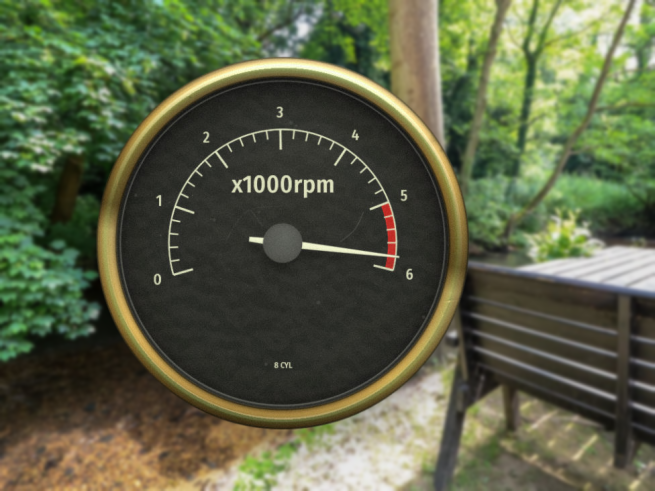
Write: 5800 rpm
